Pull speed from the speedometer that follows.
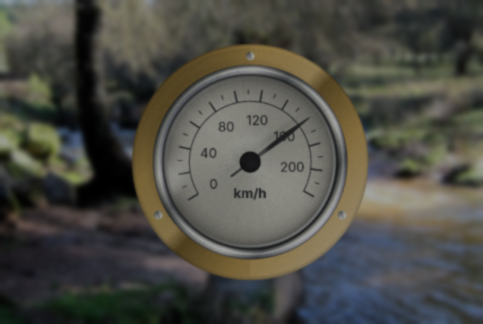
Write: 160 km/h
